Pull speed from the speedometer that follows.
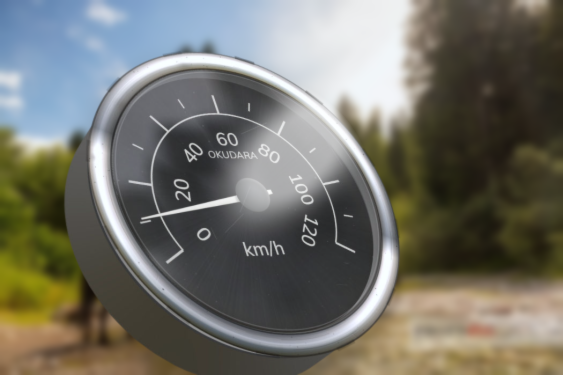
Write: 10 km/h
